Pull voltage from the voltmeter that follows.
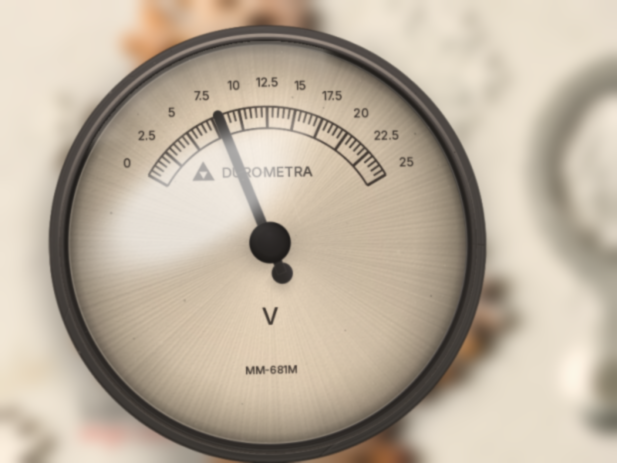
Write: 8 V
